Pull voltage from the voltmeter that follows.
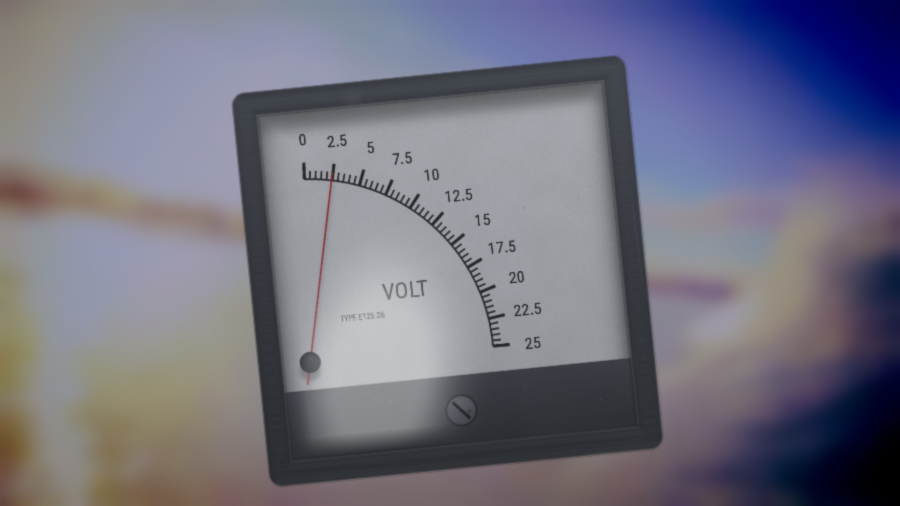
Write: 2.5 V
